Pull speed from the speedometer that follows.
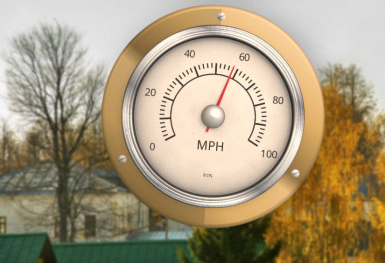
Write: 58 mph
